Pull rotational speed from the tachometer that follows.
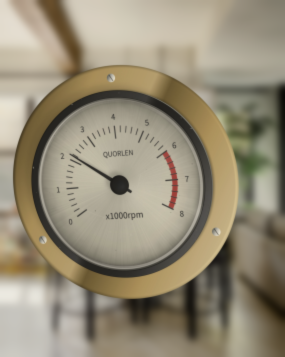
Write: 2200 rpm
